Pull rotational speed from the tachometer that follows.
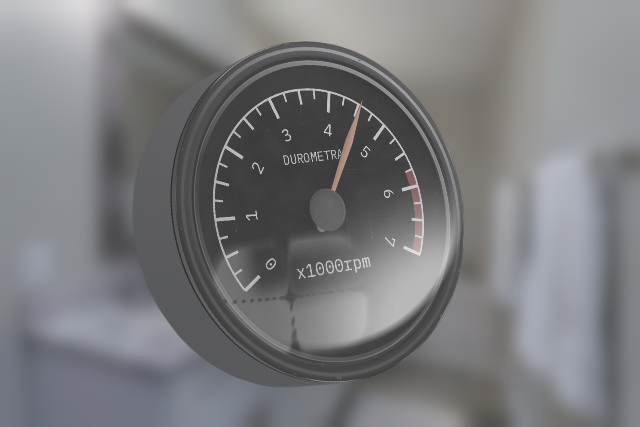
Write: 4500 rpm
